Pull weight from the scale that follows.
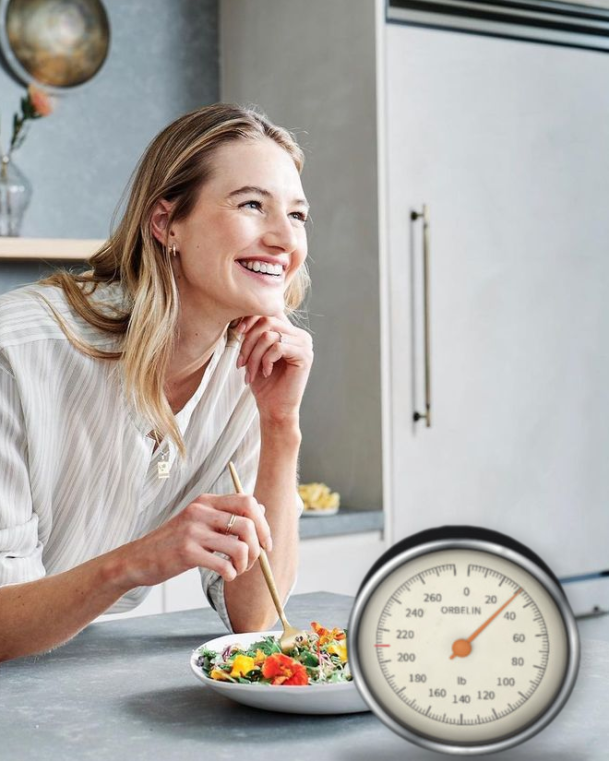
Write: 30 lb
